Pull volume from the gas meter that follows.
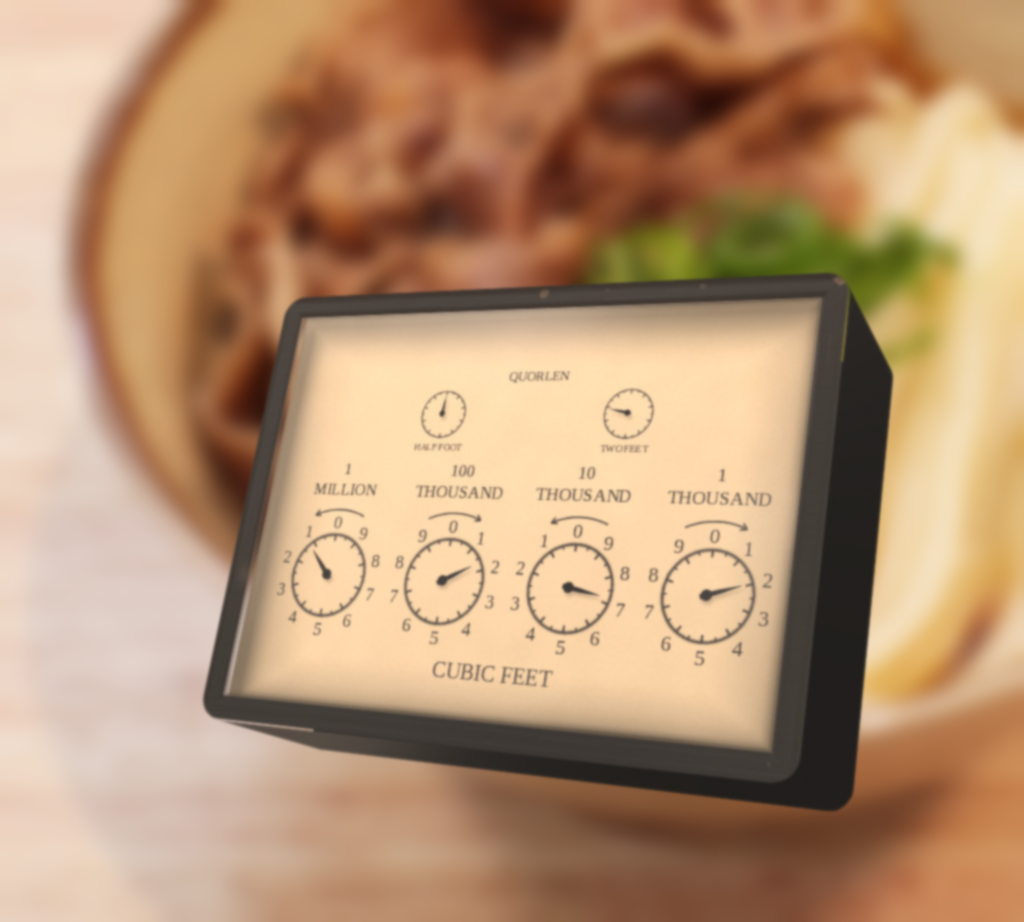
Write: 117200 ft³
